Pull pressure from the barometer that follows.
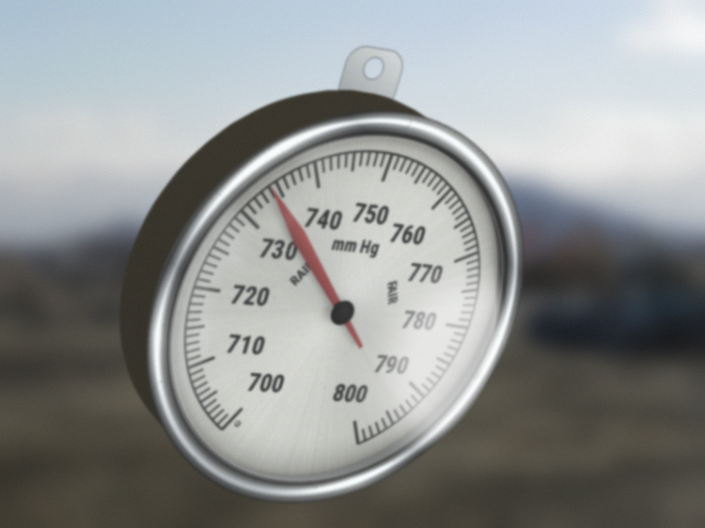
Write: 734 mmHg
